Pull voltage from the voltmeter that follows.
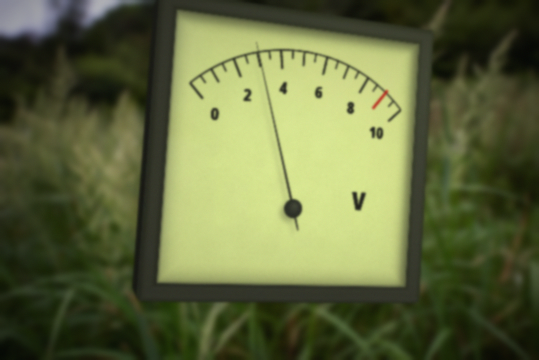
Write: 3 V
